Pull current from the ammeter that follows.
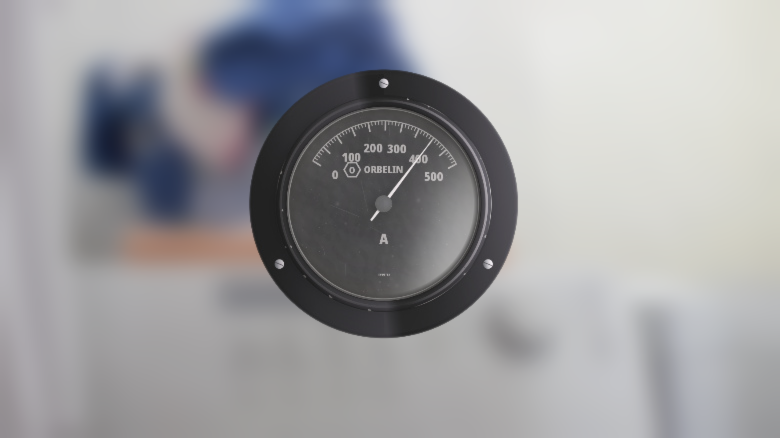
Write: 400 A
